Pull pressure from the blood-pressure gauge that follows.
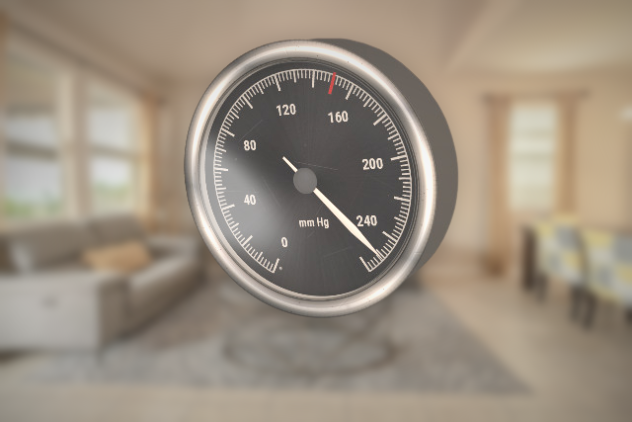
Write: 250 mmHg
